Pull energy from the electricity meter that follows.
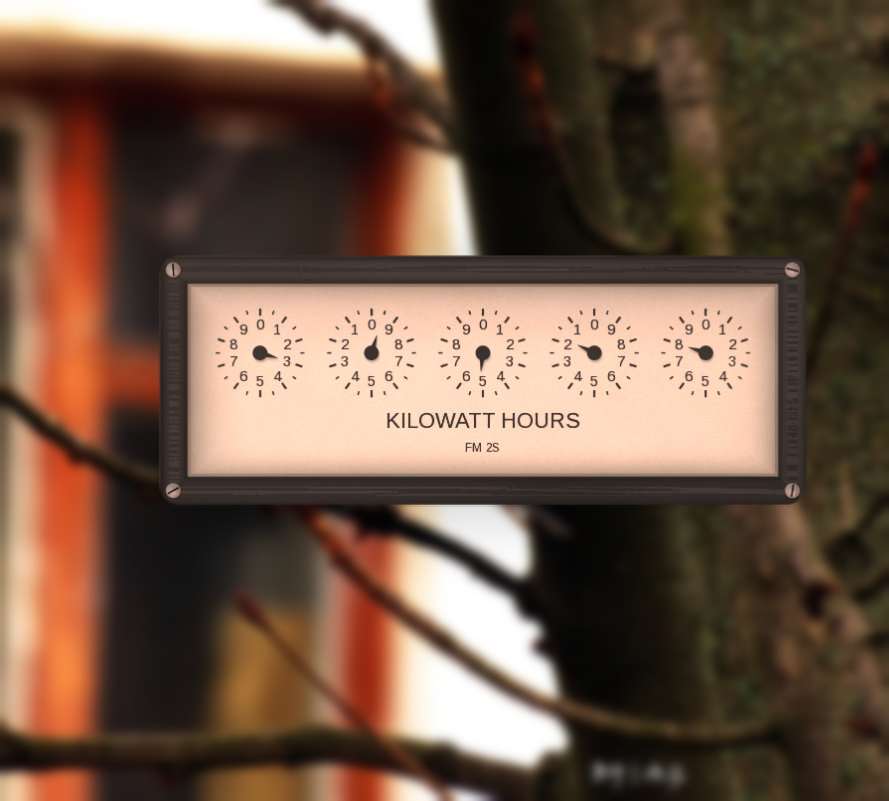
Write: 29518 kWh
